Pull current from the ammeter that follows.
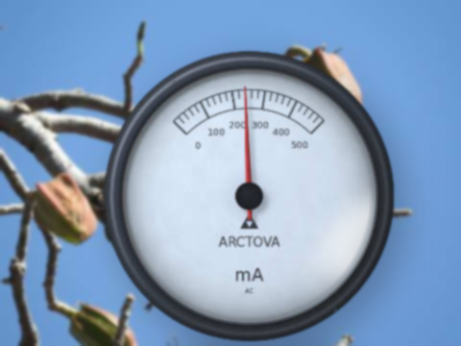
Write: 240 mA
